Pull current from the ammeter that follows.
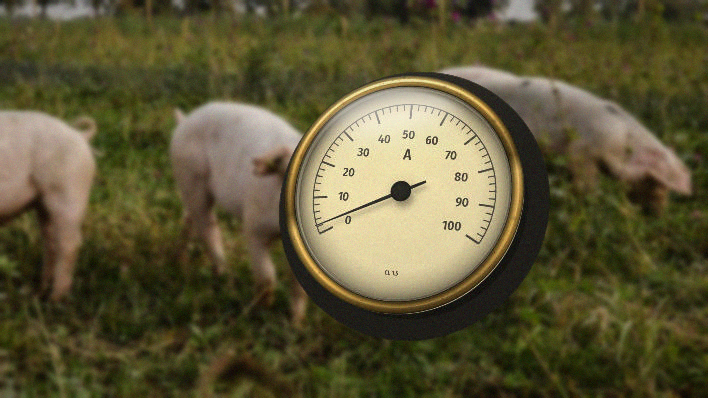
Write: 2 A
